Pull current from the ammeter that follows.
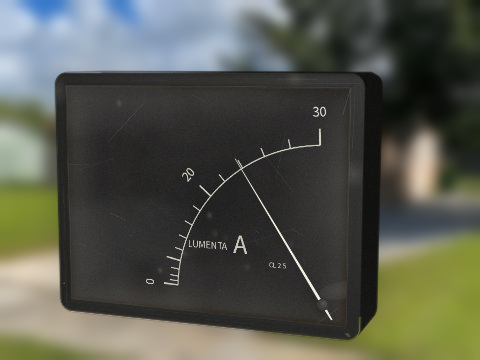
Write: 24 A
